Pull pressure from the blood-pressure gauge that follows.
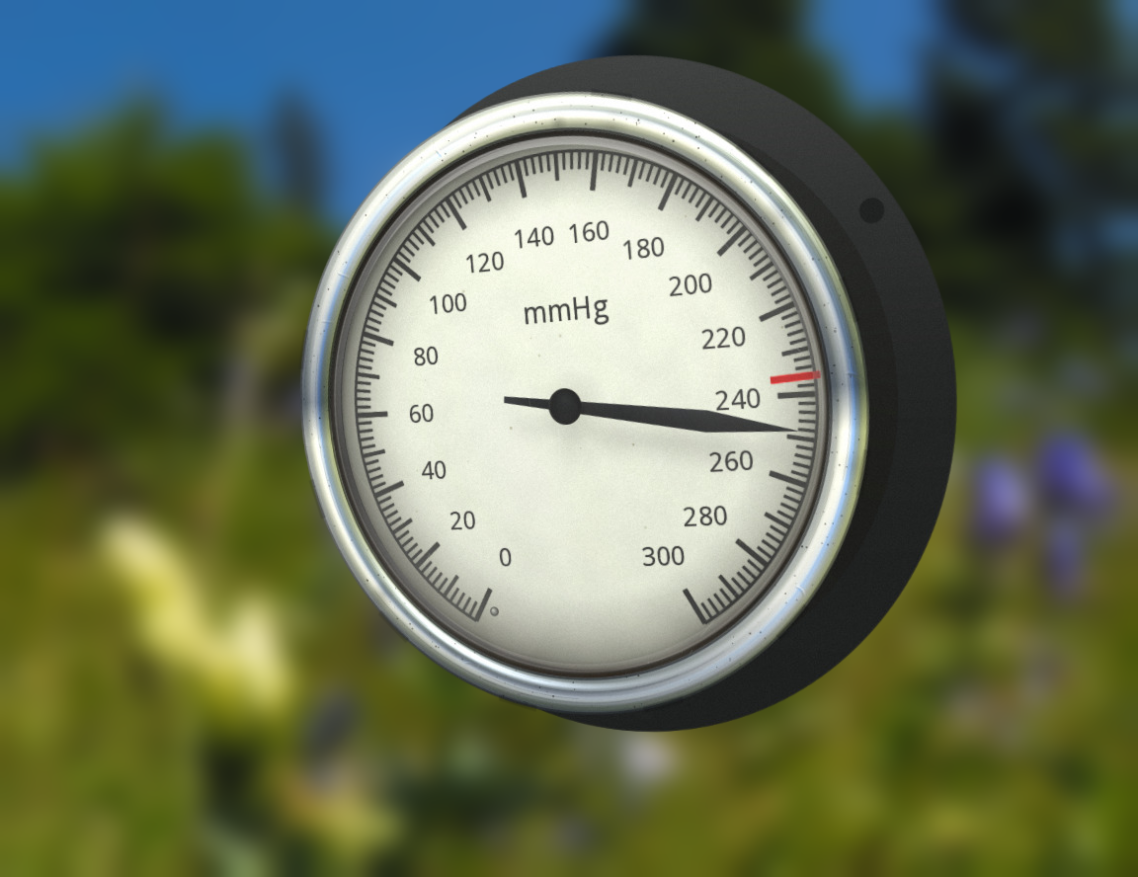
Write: 248 mmHg
